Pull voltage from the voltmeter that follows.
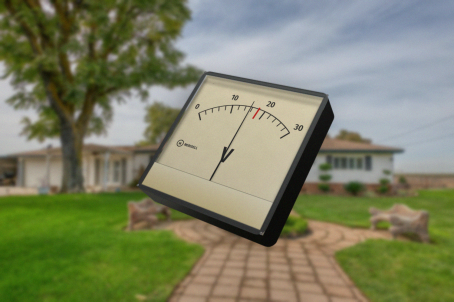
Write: 16 V
